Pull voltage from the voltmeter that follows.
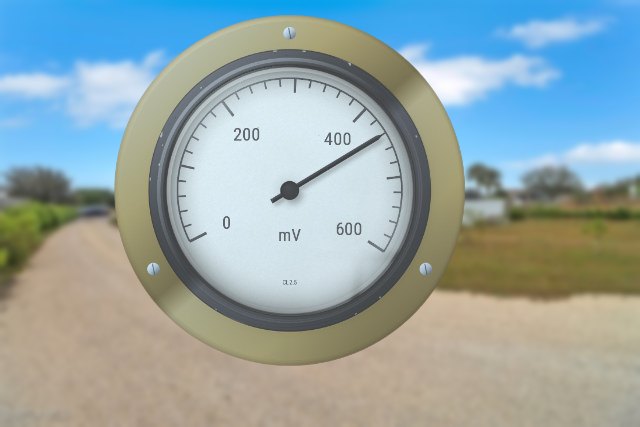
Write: 440 mV
